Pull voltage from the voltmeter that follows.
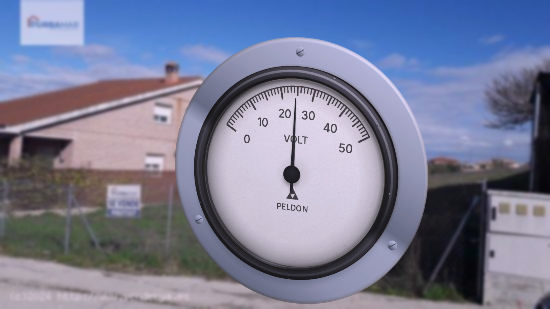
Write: 25 V
